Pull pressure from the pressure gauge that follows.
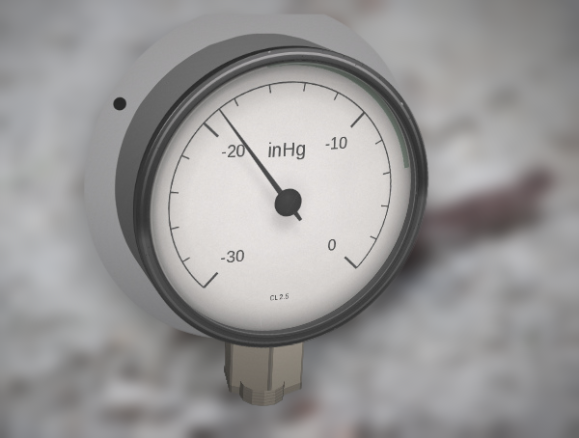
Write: -19 inHg
